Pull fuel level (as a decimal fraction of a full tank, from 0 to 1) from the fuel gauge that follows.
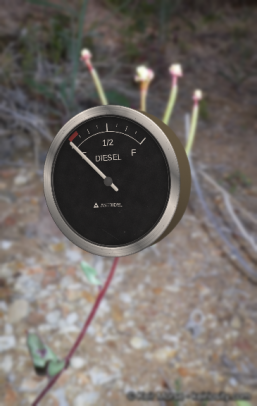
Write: 0
